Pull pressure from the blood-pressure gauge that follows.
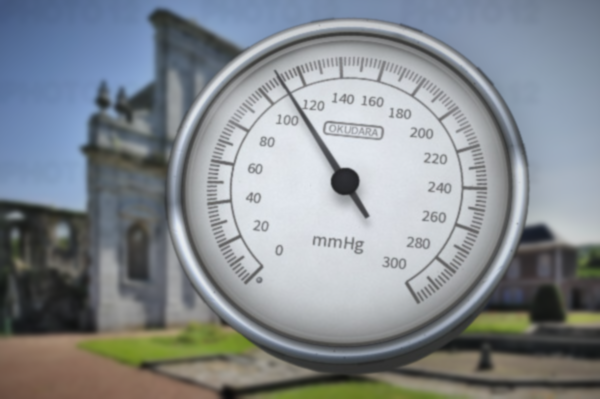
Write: 110 mmHg
